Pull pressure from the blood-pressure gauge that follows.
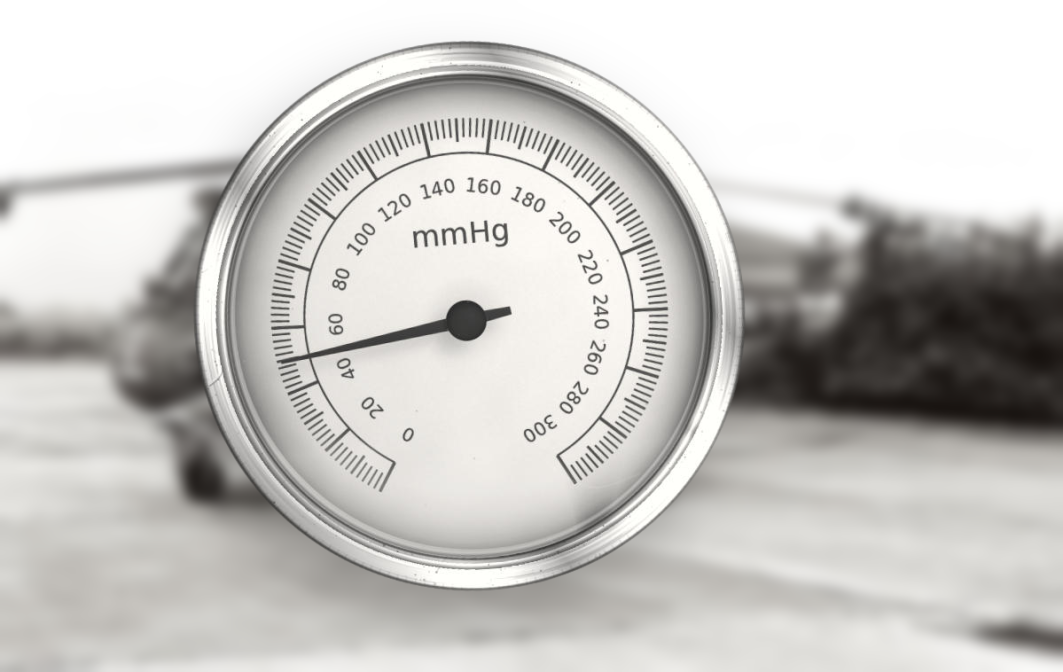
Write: 50 mmHg
